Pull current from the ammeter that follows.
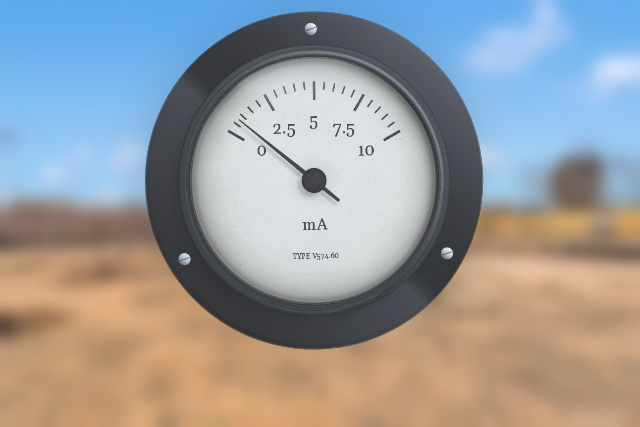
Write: 0.75 mA
